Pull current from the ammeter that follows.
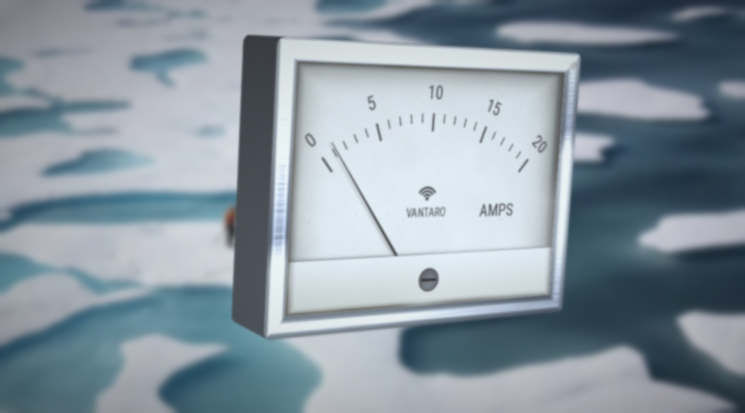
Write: 1 A
